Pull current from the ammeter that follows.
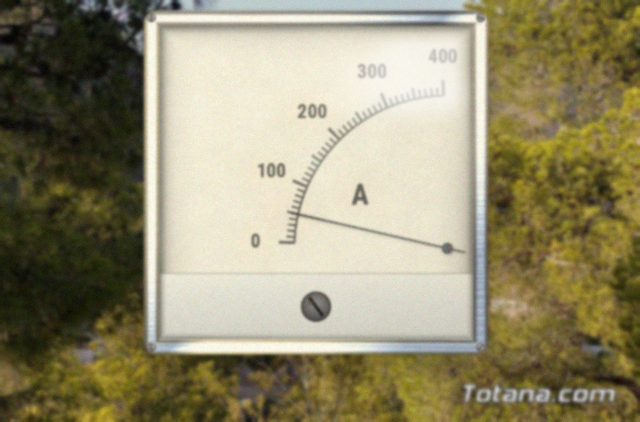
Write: 50 A
